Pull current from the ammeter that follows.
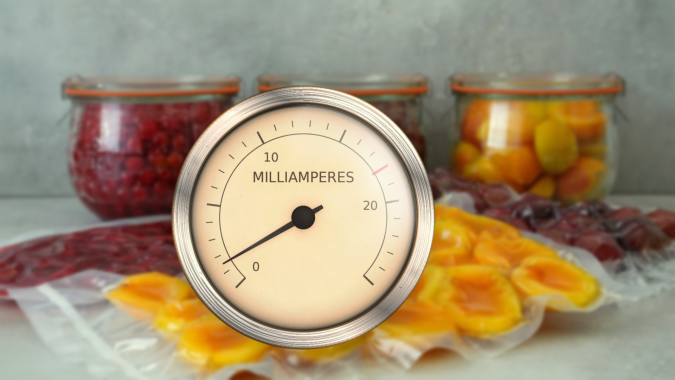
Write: 1.5 mA
